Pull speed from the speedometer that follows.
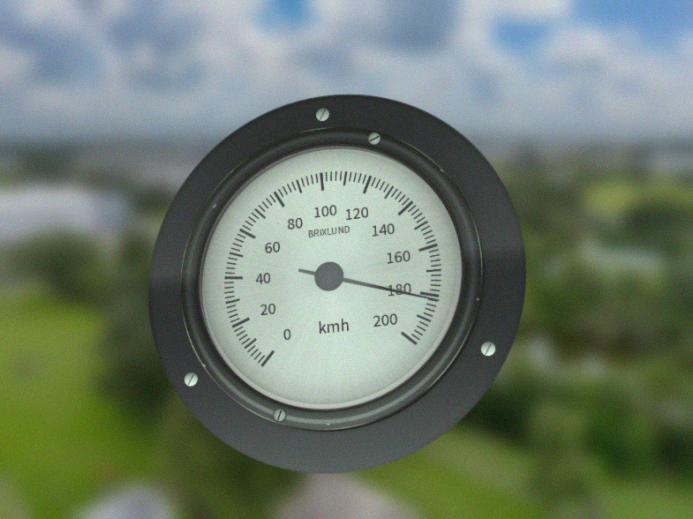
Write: 182 km/h
